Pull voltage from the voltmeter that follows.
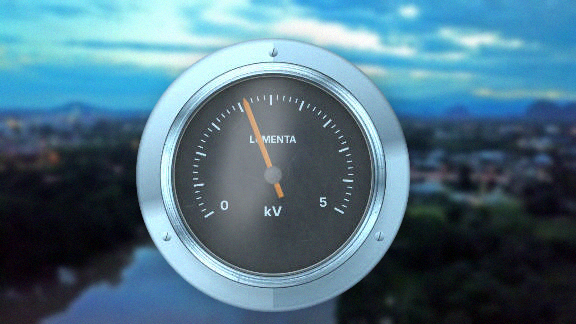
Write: 2.1 kV
